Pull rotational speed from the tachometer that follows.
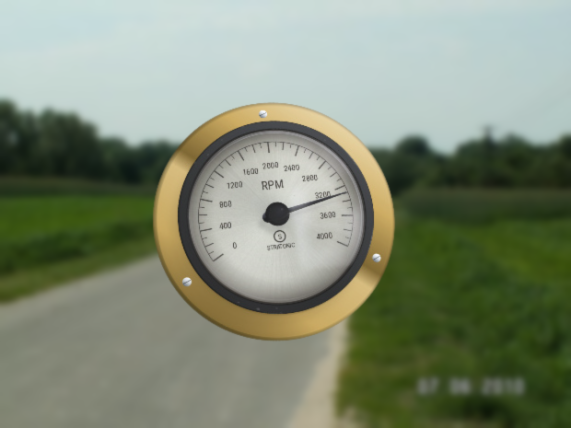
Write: 3300 rpm
